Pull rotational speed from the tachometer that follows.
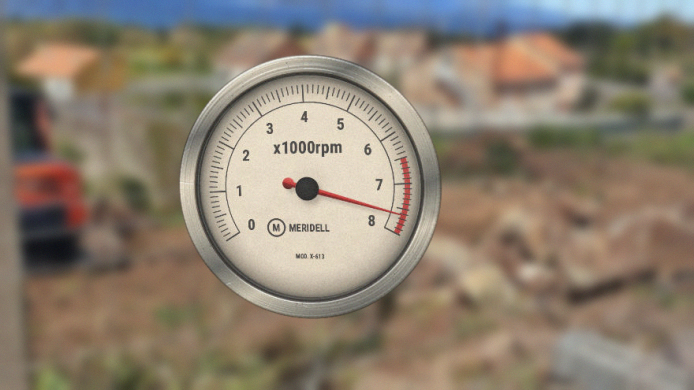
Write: 7600 rpm
